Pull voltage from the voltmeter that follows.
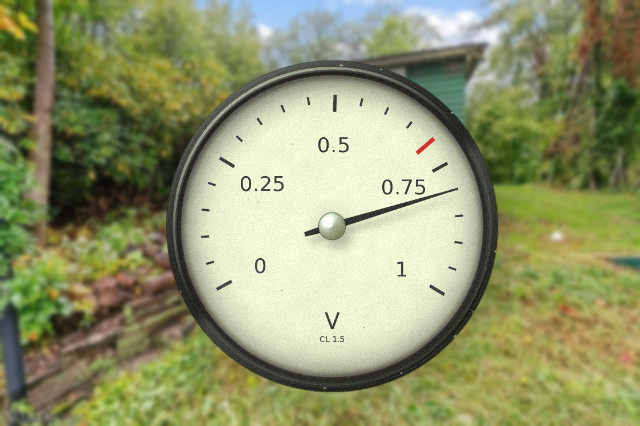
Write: 0.8 V
